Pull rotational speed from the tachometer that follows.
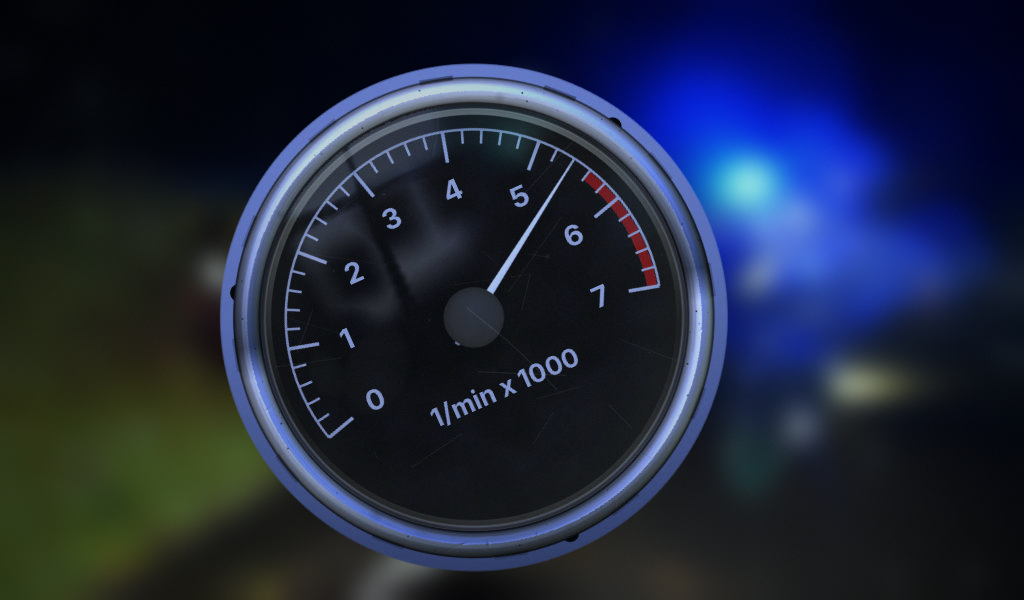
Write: 5400 rpm
